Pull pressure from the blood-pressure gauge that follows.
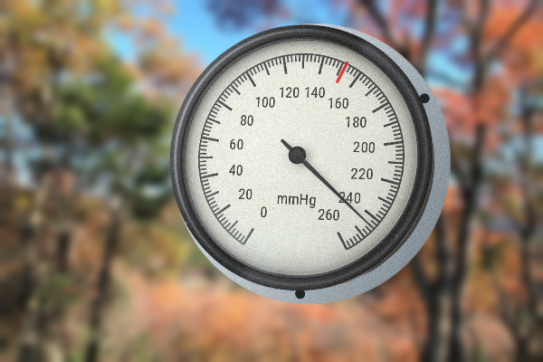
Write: 244 mmHg
